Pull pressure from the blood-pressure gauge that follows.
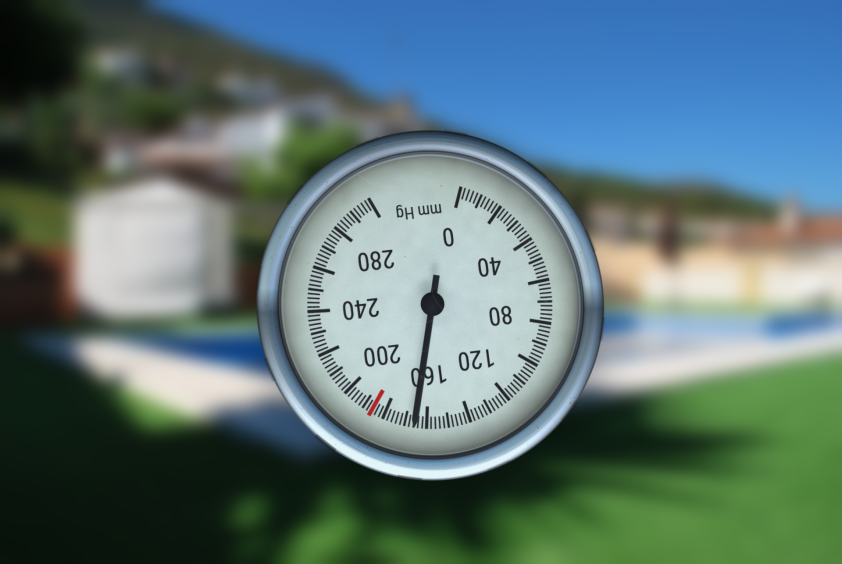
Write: 166 mmHg
